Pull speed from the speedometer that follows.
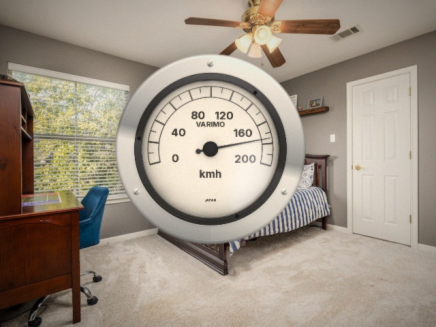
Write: 175 km/h
